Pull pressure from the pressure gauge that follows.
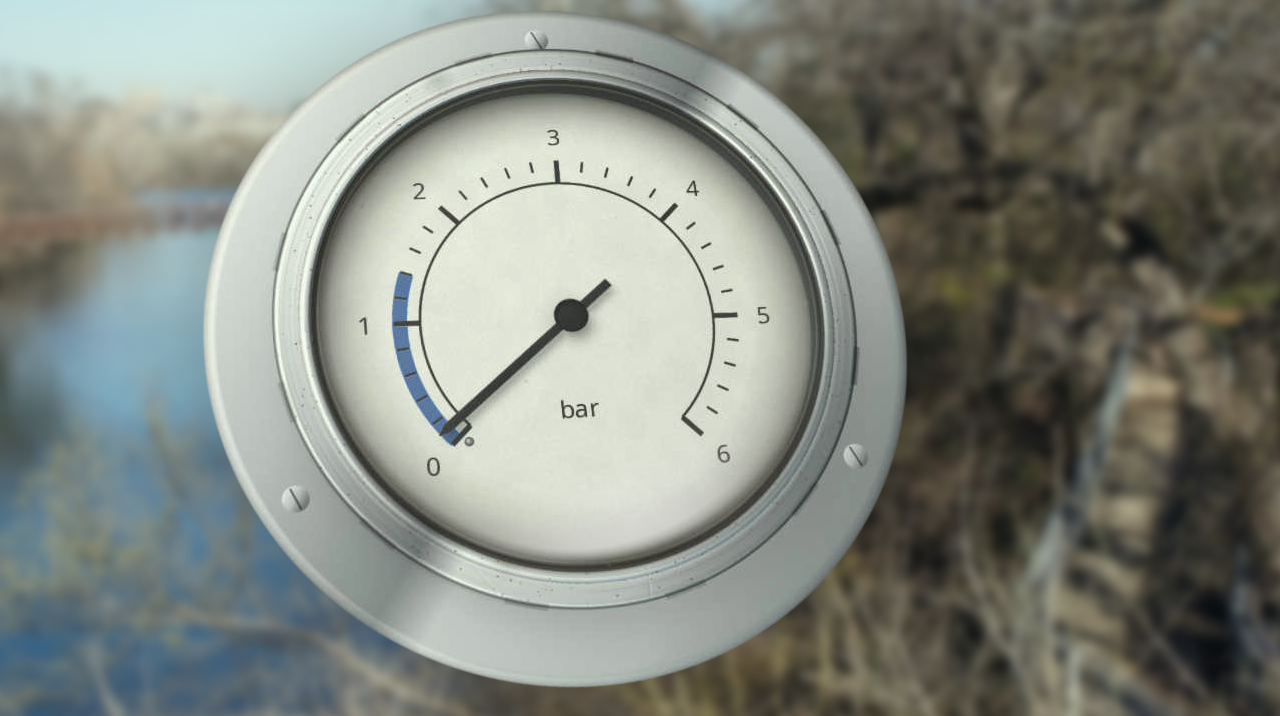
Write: 0.1 bar
